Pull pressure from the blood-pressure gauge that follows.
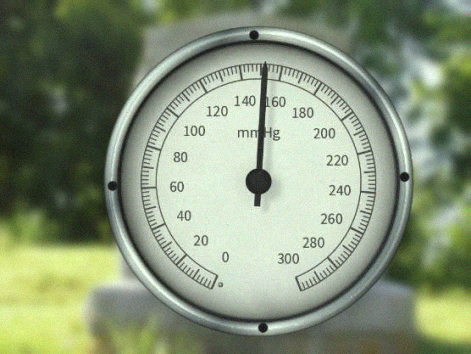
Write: 152 mmHg
